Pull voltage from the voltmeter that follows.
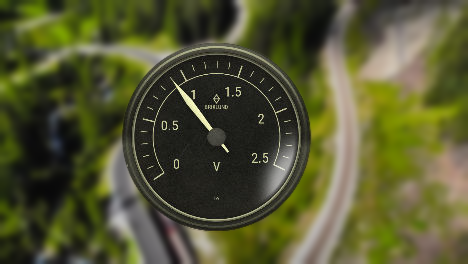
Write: 0.9 V
